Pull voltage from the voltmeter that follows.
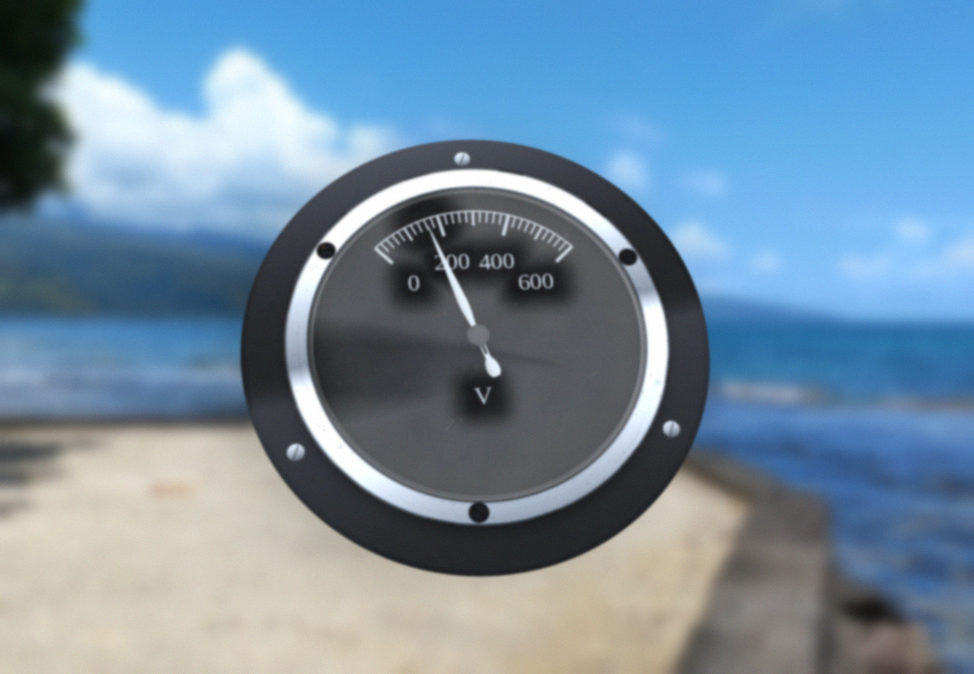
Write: 160 V
